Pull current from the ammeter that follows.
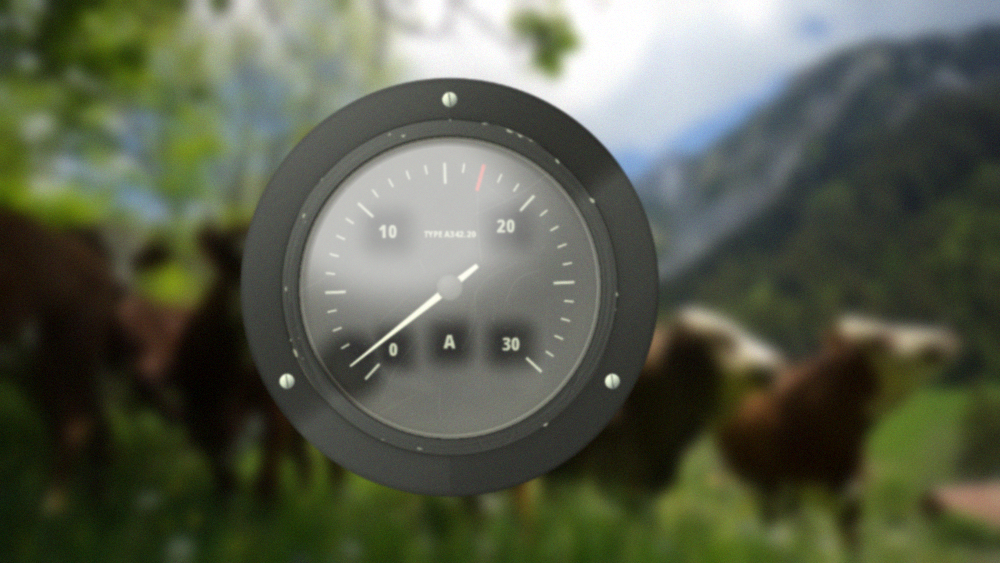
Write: 1 A
